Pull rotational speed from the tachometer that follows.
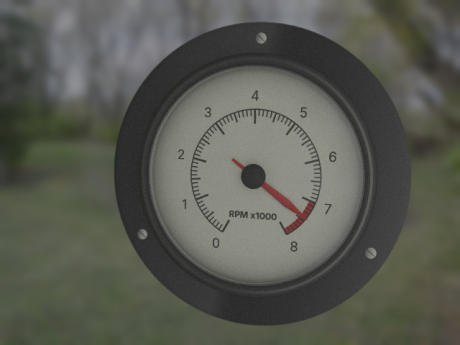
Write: 7400 rpm
